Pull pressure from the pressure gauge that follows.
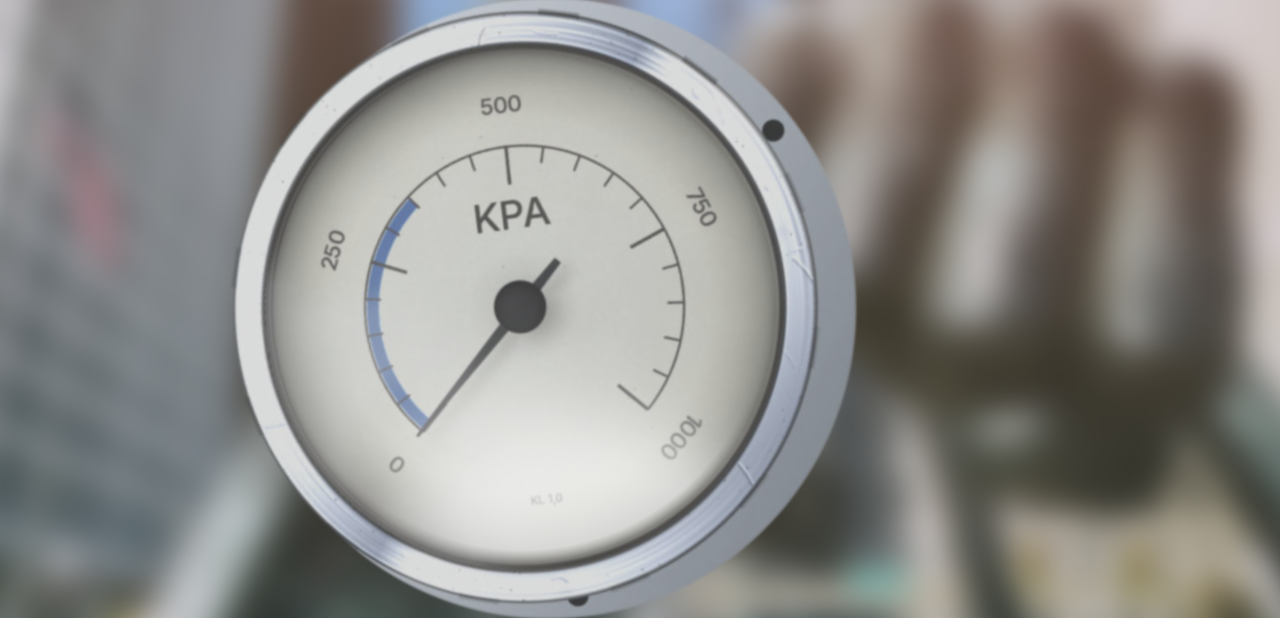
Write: 0 kPa
